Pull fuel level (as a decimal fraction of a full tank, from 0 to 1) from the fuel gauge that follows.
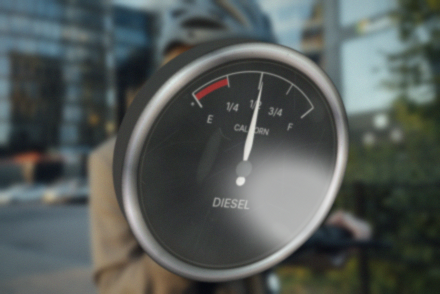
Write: 0.5
